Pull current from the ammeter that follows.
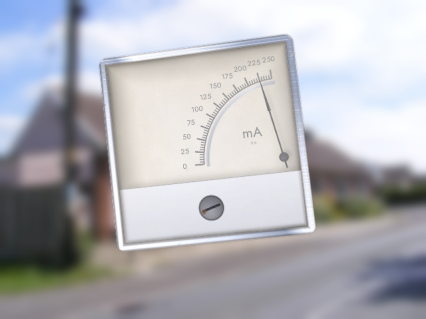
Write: 225 mA
